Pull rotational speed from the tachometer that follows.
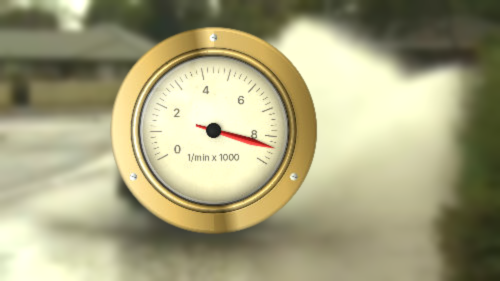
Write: 8400 rpm
